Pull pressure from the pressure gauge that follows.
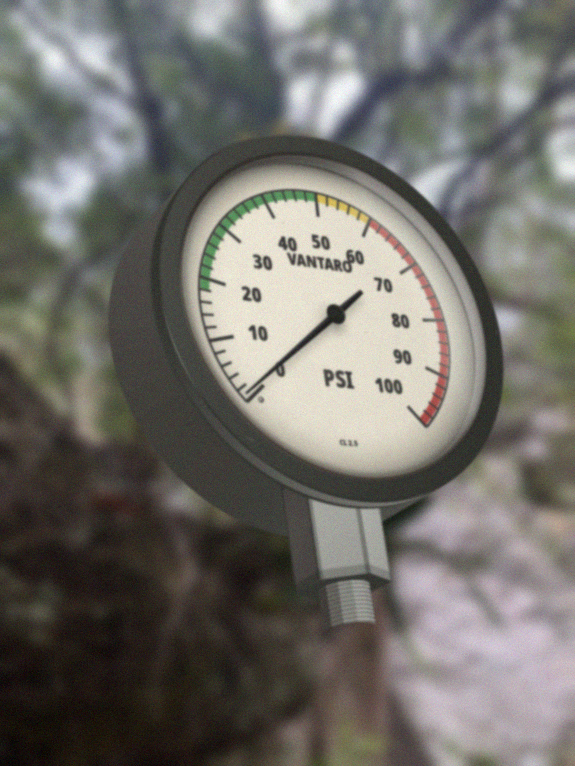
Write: 1 psi
